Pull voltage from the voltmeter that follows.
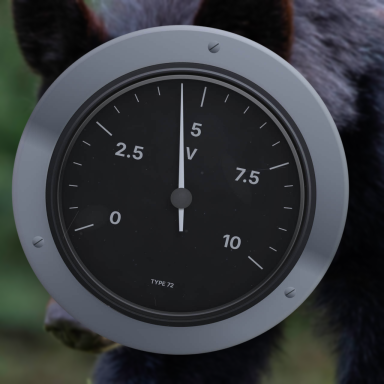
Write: 4.5 V
